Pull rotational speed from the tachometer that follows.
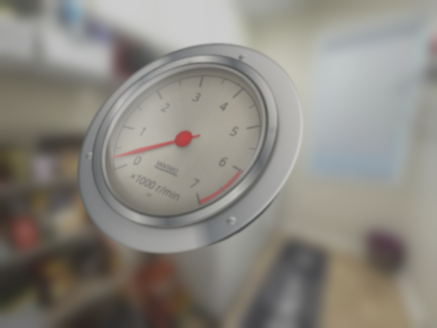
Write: 250 rpm
